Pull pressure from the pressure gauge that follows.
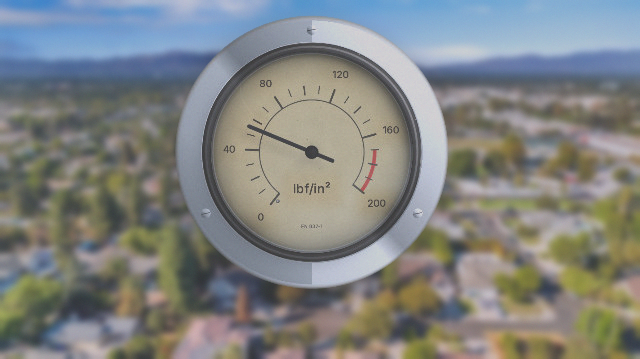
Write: 55 psi
